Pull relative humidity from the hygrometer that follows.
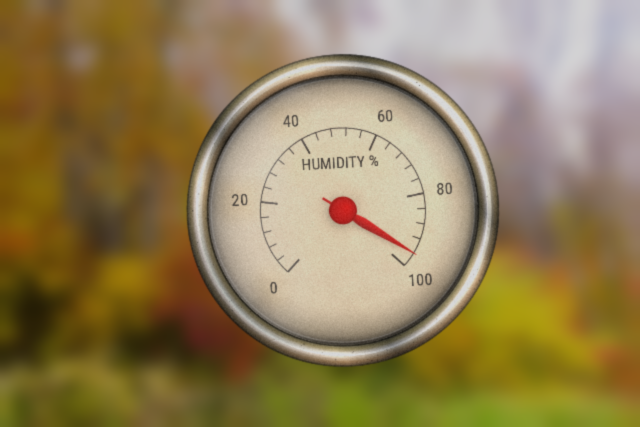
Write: 96 %
